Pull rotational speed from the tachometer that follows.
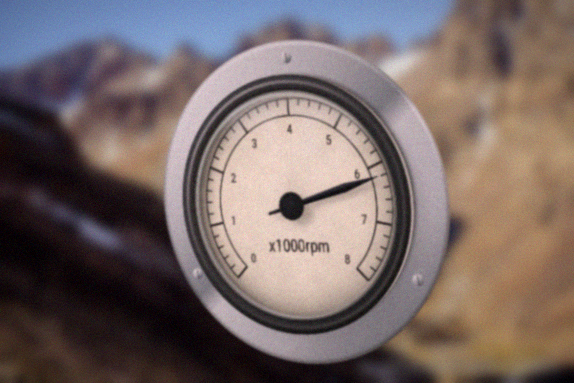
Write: 6200 rpm
